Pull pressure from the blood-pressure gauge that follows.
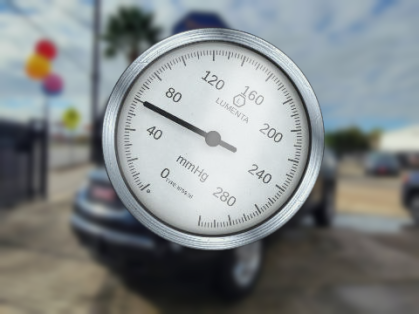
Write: 60 mmHg
